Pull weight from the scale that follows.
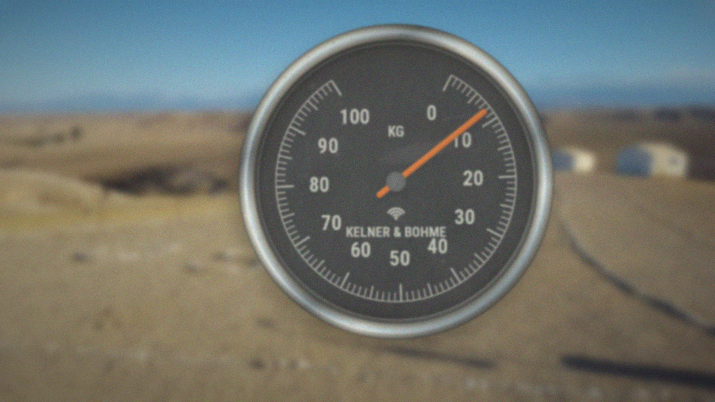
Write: 8 kg
